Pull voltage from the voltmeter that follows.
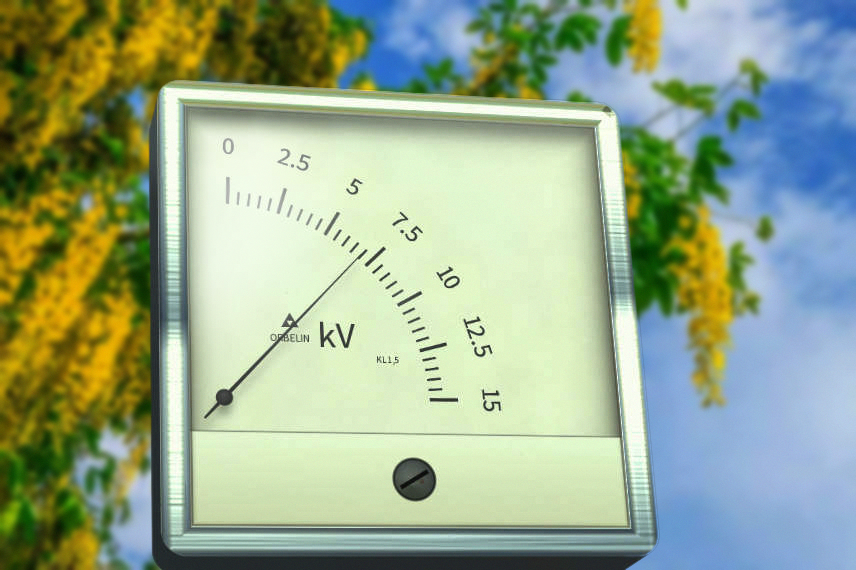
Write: 7 kV
